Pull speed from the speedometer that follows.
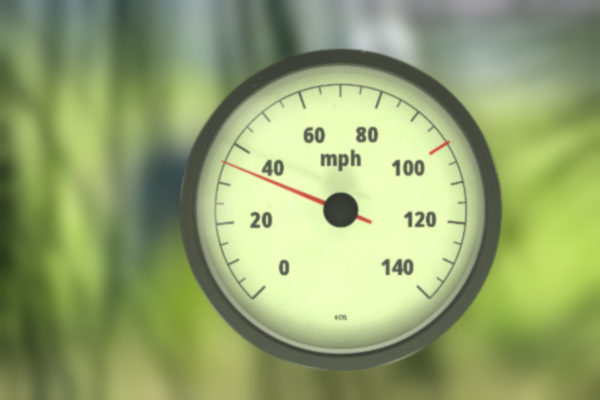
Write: 35 mph
